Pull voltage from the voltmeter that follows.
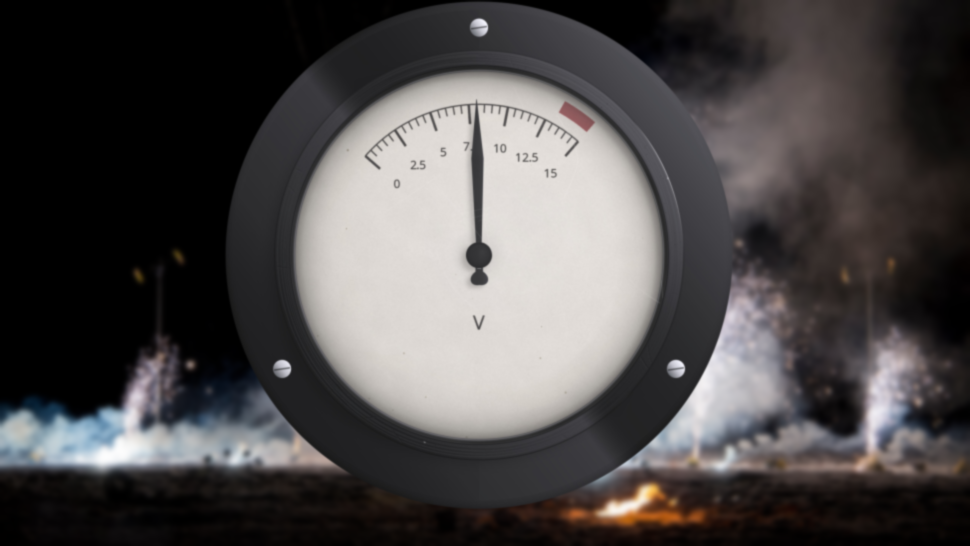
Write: 8 V
